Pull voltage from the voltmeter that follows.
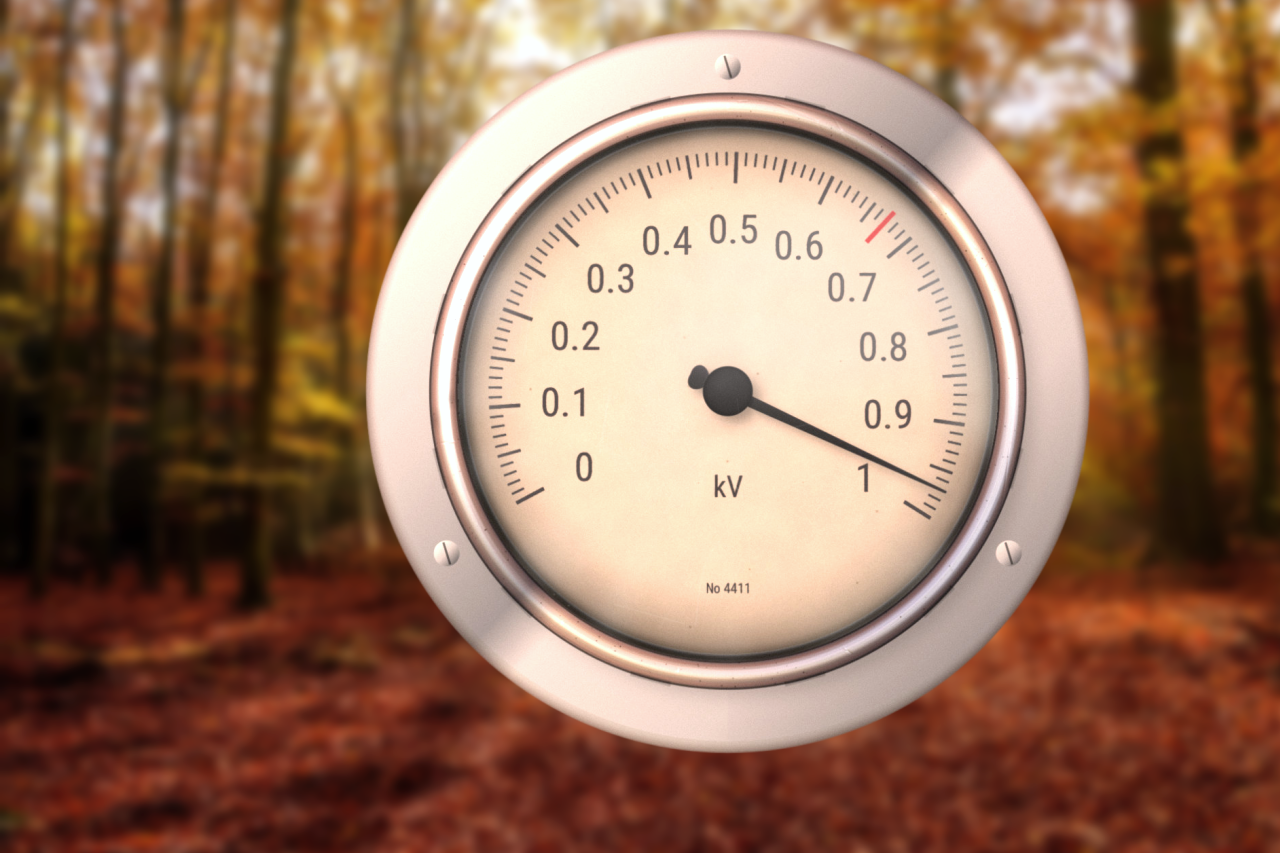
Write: 0.97 kV
